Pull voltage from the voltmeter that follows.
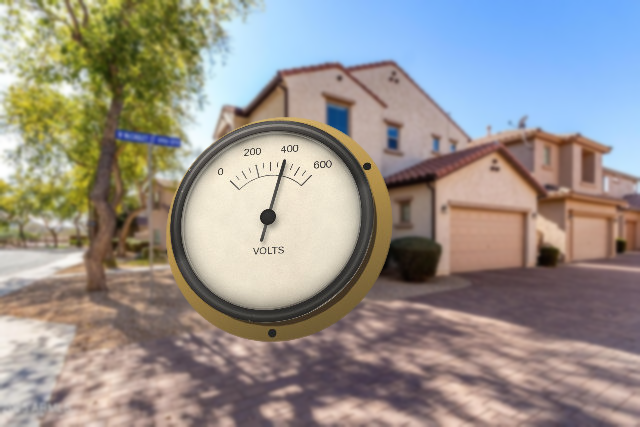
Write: 400 V
